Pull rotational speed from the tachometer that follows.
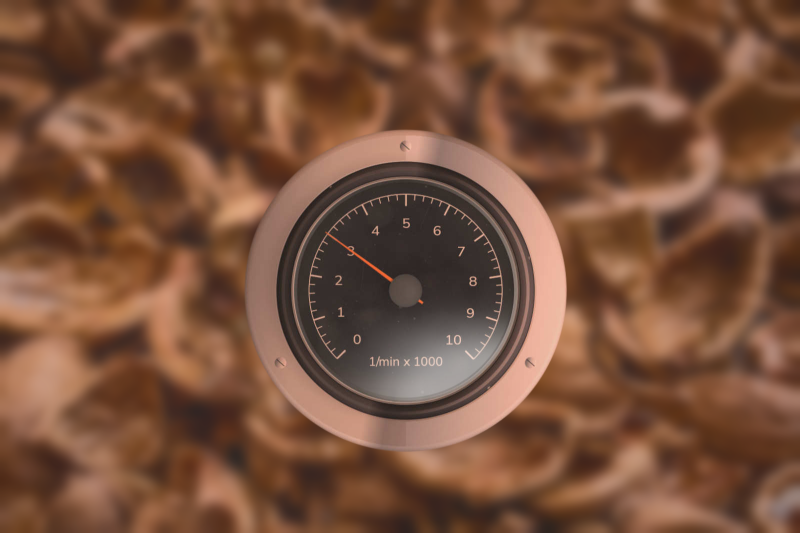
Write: 3000 rpm
